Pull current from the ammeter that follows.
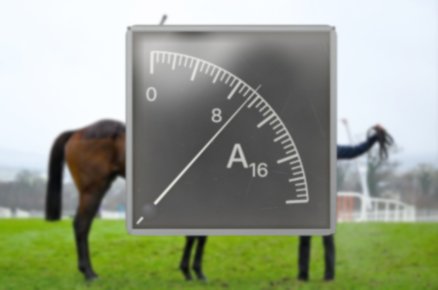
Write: 9.5 A
